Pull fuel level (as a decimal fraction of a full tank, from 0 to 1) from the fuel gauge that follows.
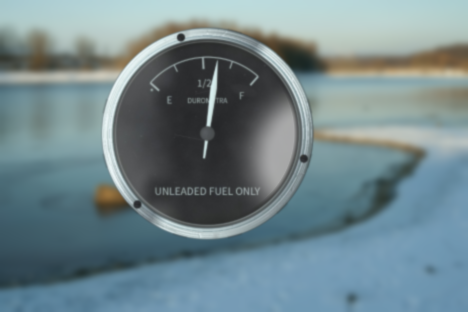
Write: 0.625
